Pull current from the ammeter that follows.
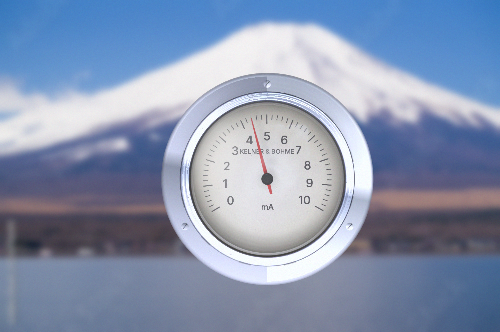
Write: 4.4 mA
